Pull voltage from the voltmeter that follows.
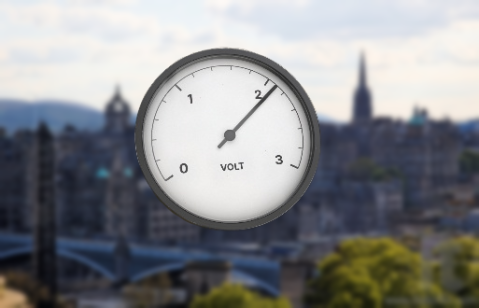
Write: 2.1 V
